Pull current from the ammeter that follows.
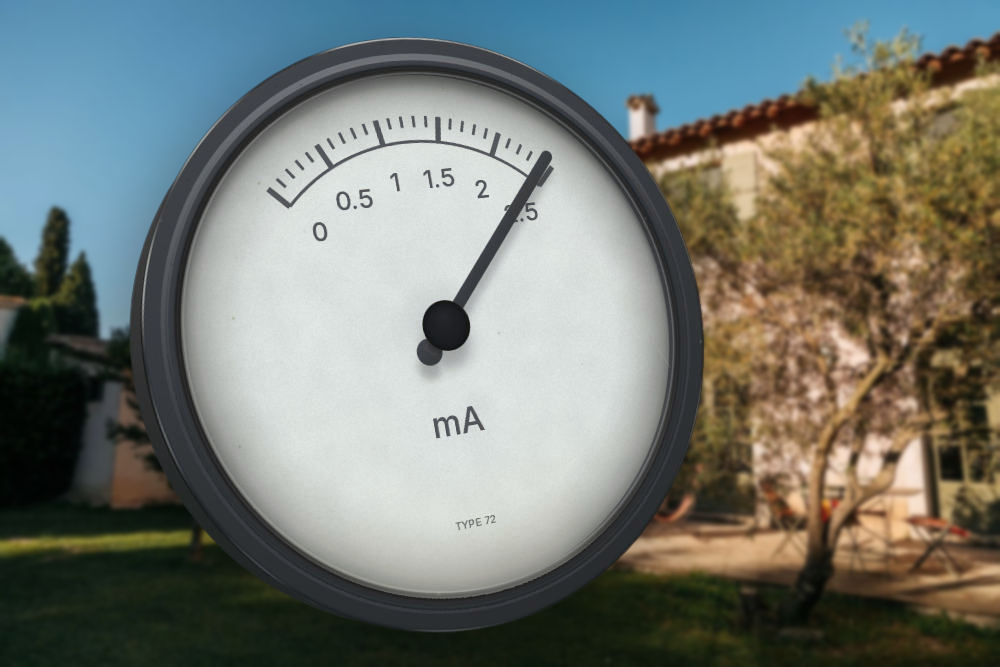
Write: 2.4 mA
